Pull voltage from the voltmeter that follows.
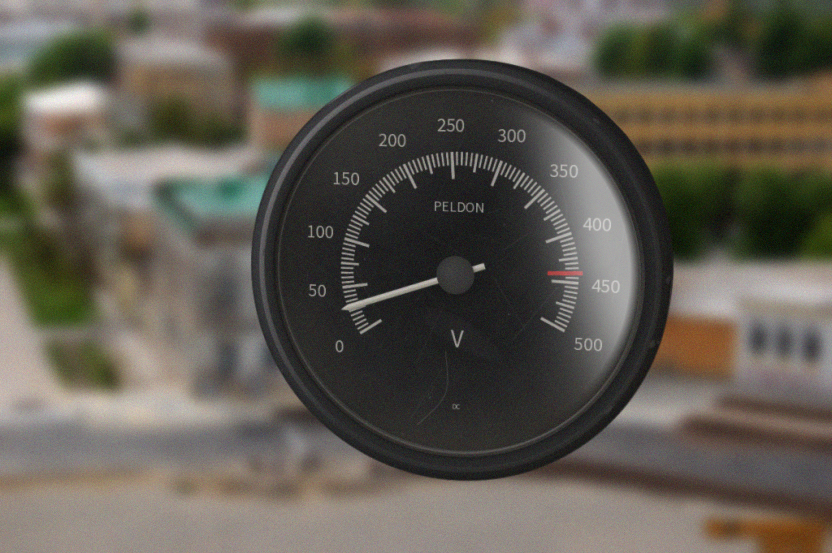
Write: 30 V
